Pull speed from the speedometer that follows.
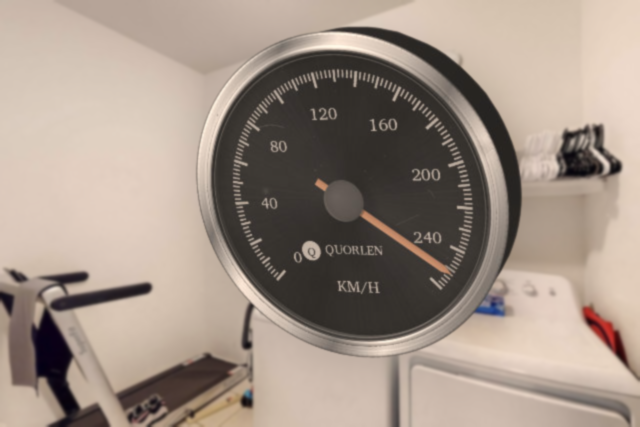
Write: 250 km/h
